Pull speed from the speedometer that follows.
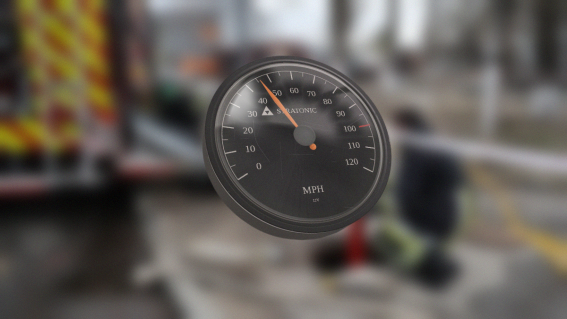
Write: 45 mph
